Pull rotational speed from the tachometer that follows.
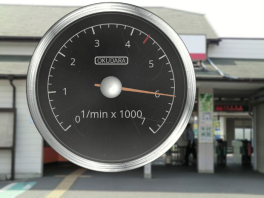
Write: 6000 rpm
